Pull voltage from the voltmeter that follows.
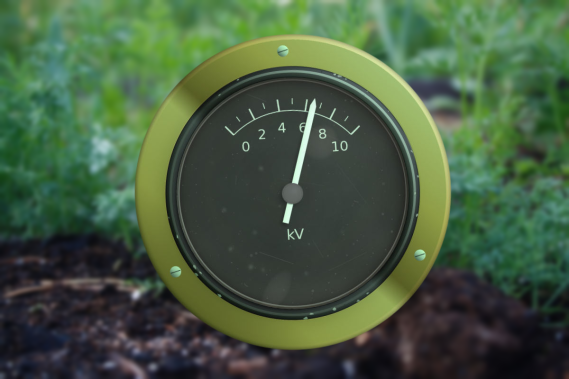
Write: 6.5 kV
